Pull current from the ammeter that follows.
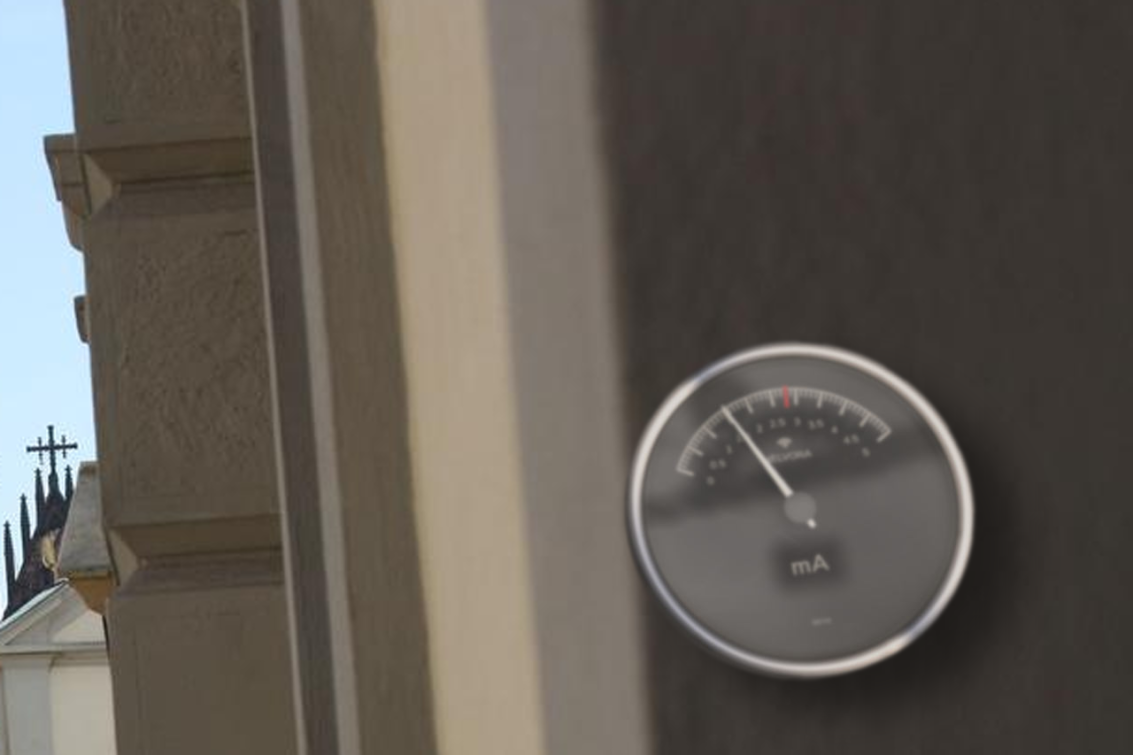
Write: 1.5 mA
